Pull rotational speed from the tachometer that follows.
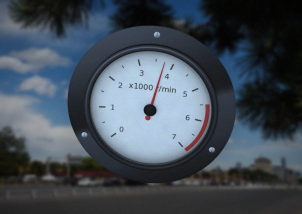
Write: 3750 rpm
